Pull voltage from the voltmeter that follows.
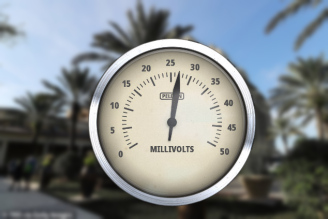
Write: 27 mV
